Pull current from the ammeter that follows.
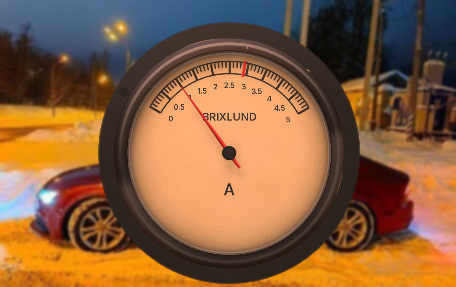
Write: 1 A
